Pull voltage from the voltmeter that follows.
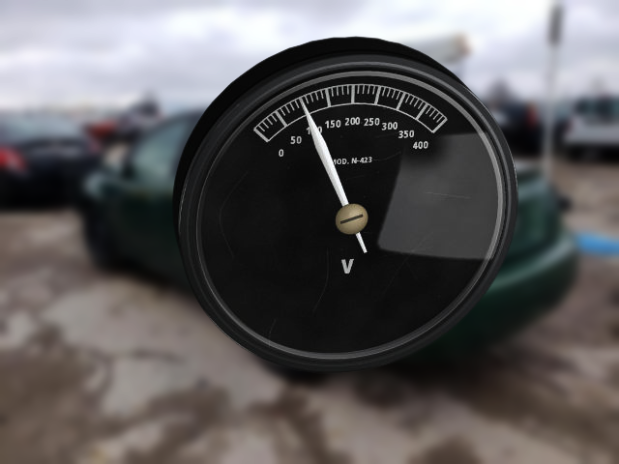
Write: 100 V
